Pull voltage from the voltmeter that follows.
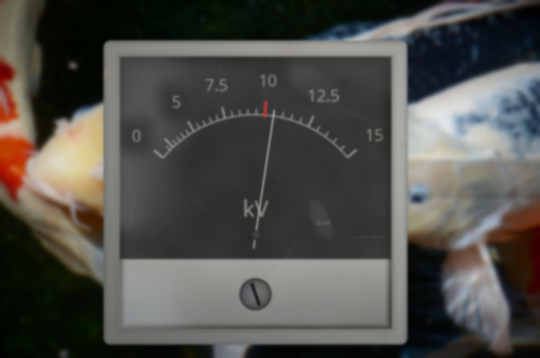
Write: 10.5 kV
